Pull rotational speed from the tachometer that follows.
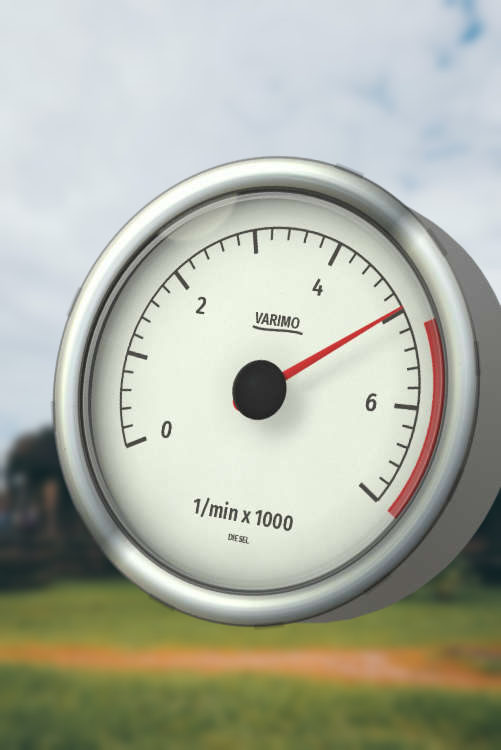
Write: 5000 rpm
